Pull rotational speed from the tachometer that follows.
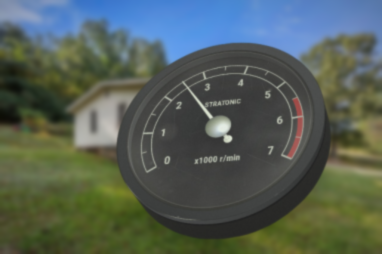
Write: 2500 rpm
